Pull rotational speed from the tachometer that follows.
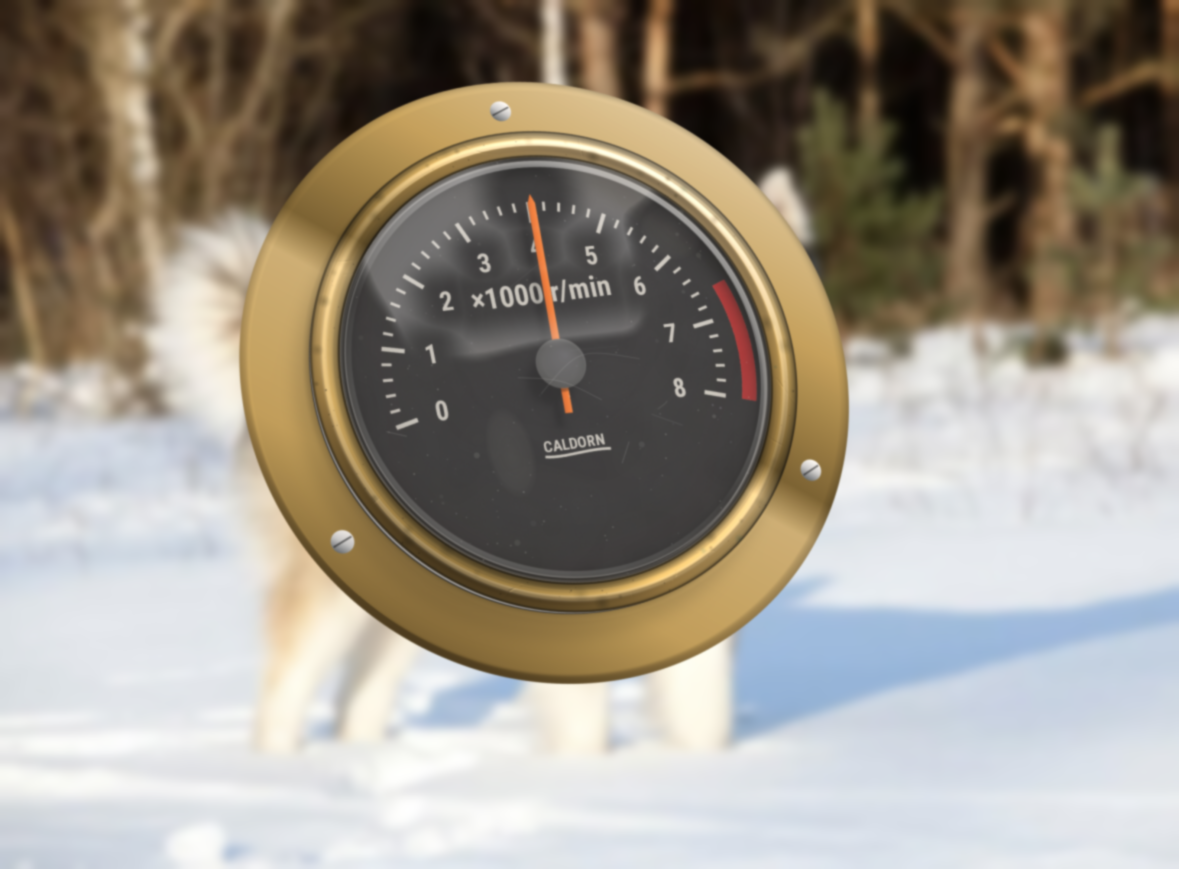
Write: 4000 rpm
